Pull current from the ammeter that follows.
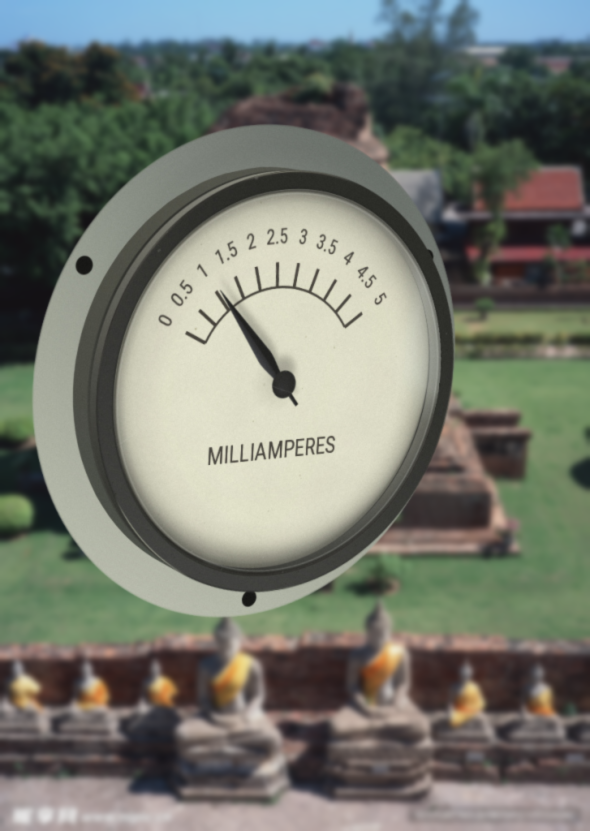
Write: 1 mA
